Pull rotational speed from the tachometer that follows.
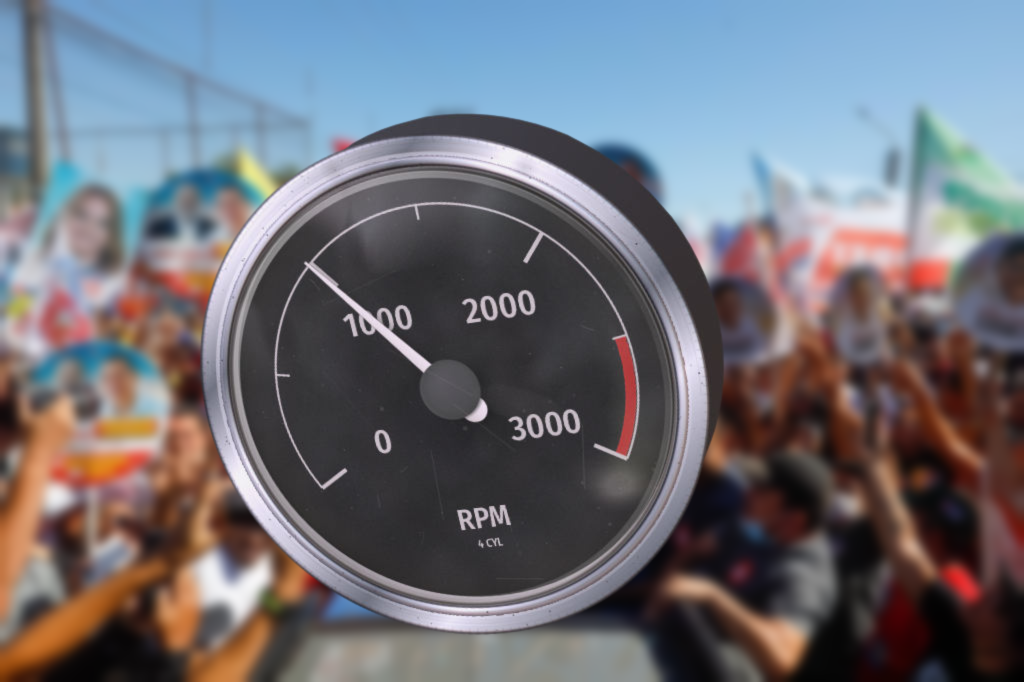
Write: 1000 rpm
